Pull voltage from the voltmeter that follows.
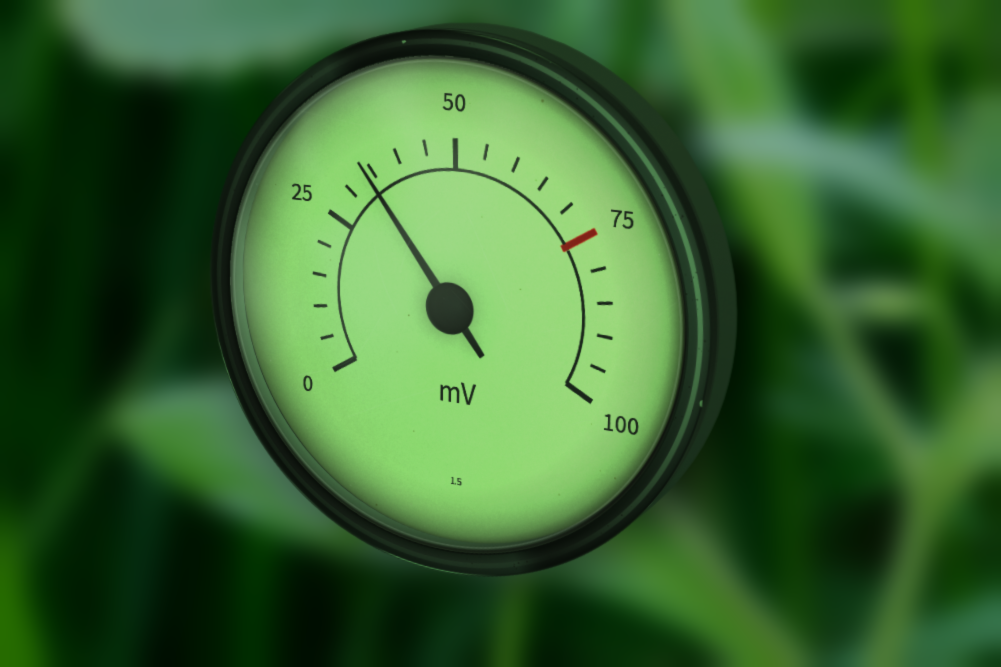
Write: 35 mV
